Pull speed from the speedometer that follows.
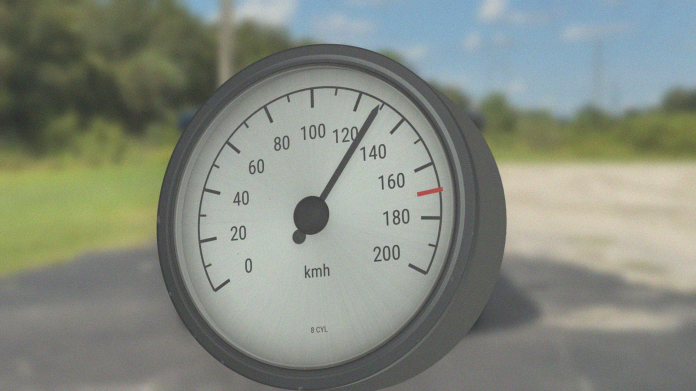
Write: 130 km/h
